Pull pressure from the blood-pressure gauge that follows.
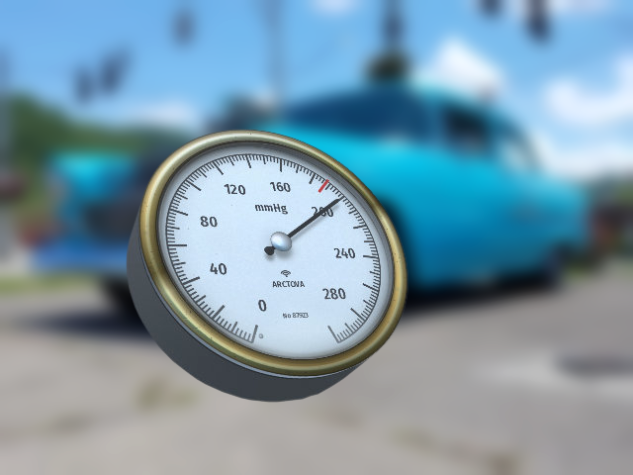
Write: 200 mmHg
